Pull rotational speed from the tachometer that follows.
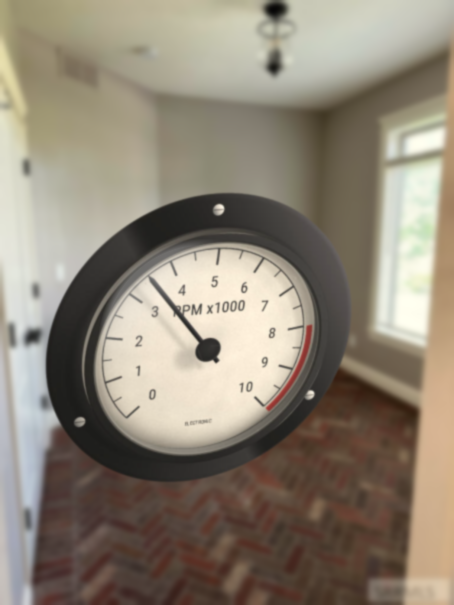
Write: 3500 rpm
